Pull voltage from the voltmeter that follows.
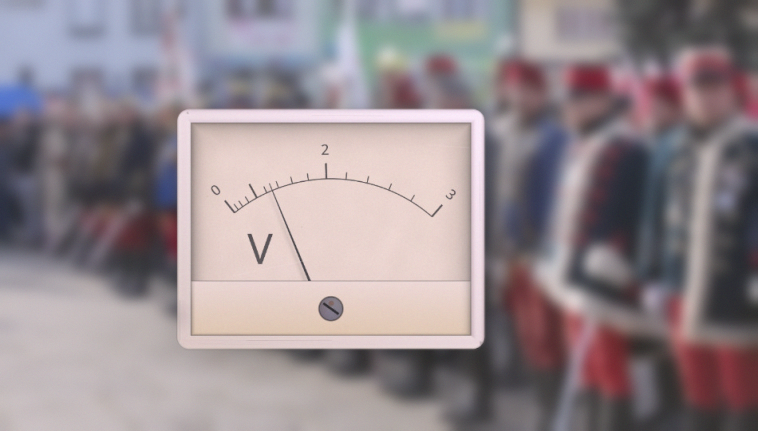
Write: 1.3 V
